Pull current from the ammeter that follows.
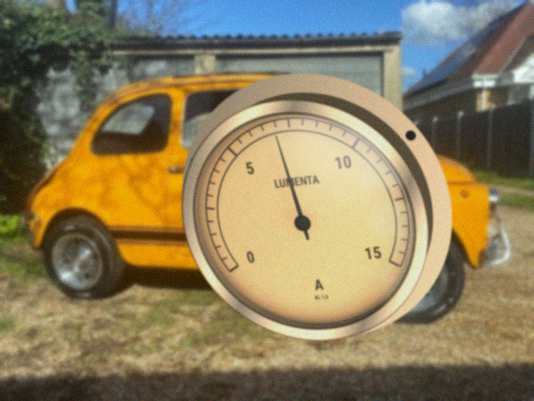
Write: 7 A
